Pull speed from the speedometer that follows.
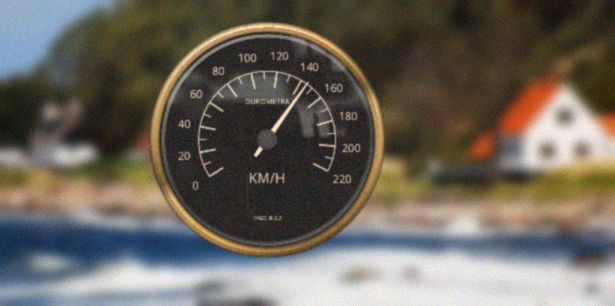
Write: 145 km/h
